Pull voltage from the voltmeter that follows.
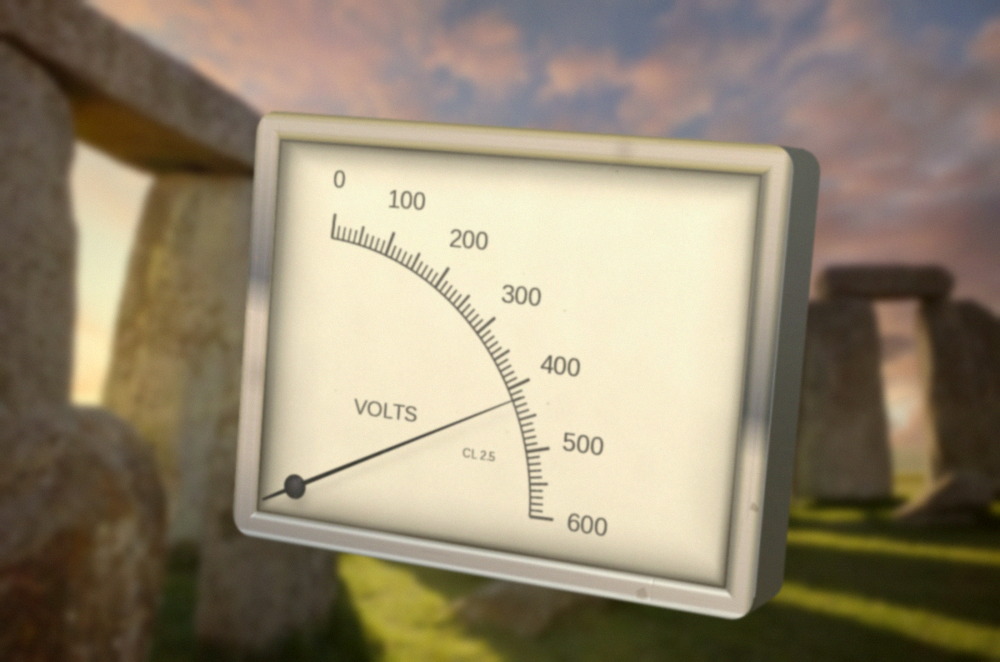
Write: 420 V
